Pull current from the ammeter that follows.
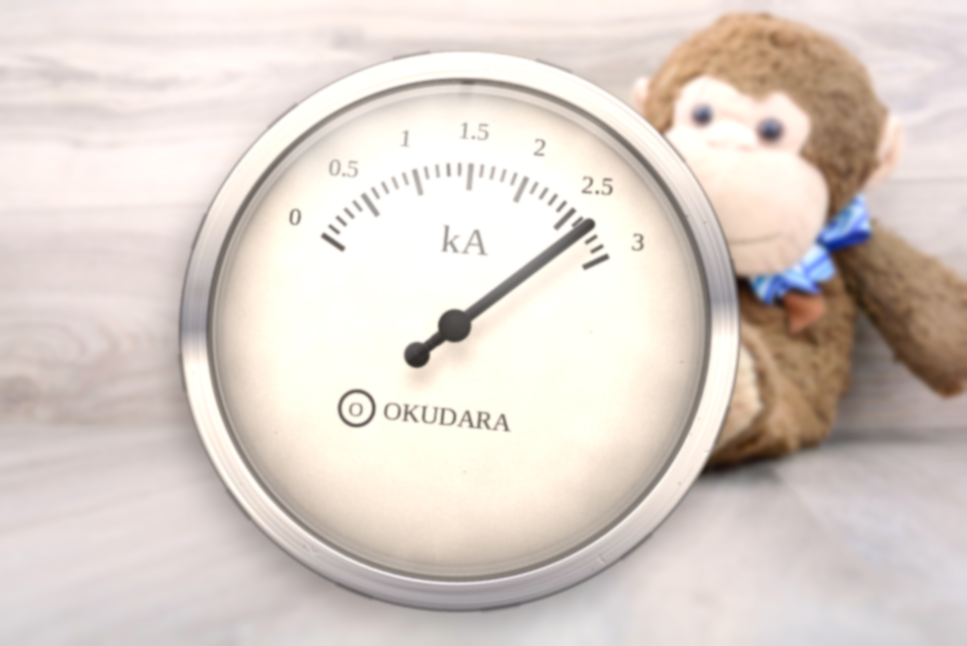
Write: 2.7 kA
